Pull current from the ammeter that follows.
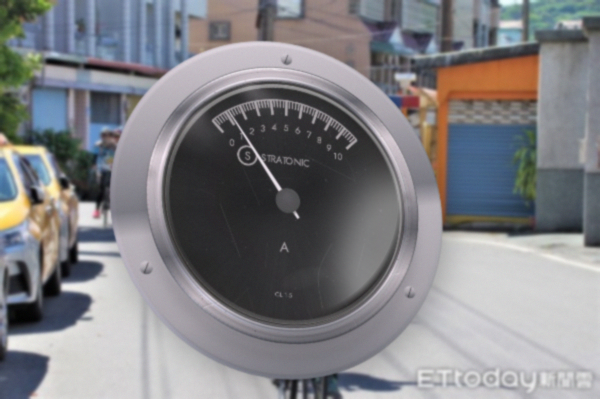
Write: 1 A
